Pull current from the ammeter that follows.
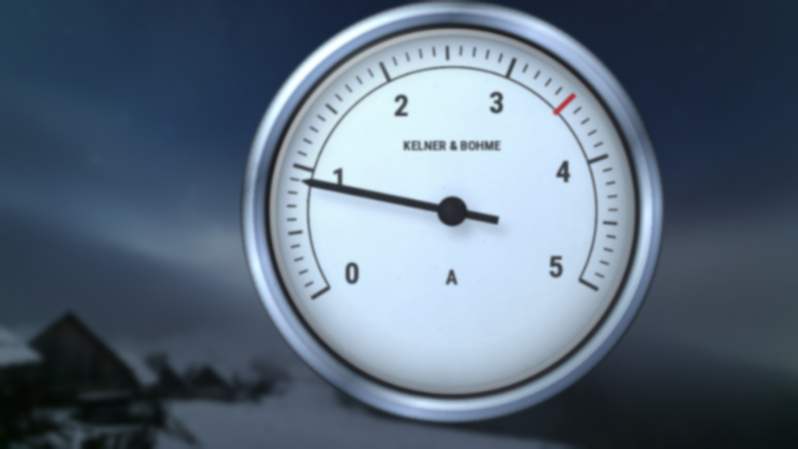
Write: 0.9 A
